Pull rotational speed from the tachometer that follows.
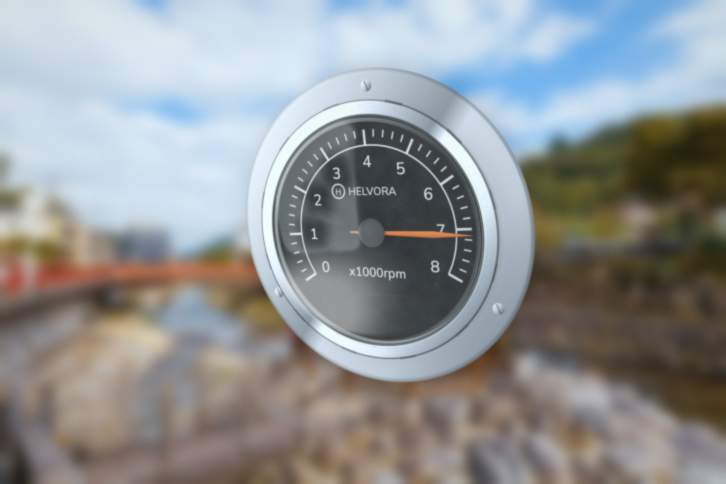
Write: 7100 rpm
